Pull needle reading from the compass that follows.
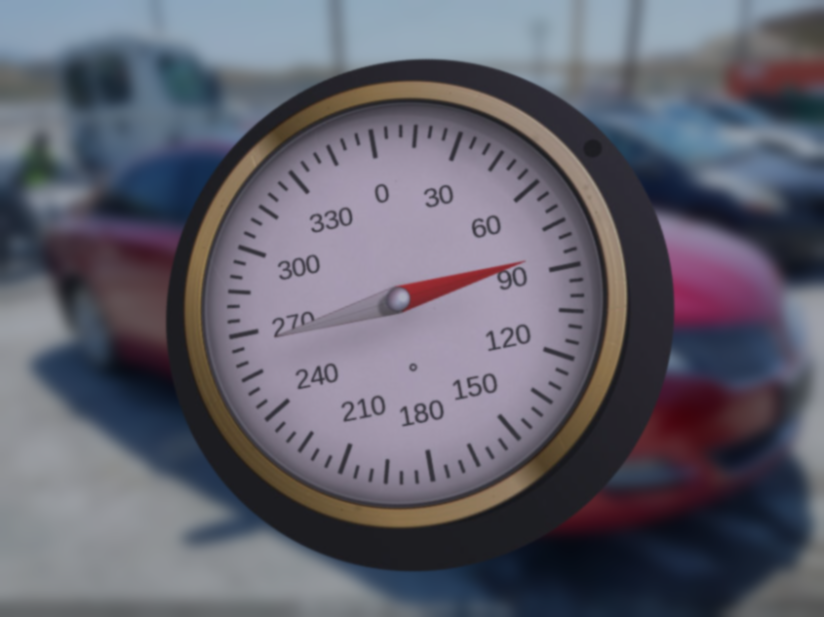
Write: 85 °
